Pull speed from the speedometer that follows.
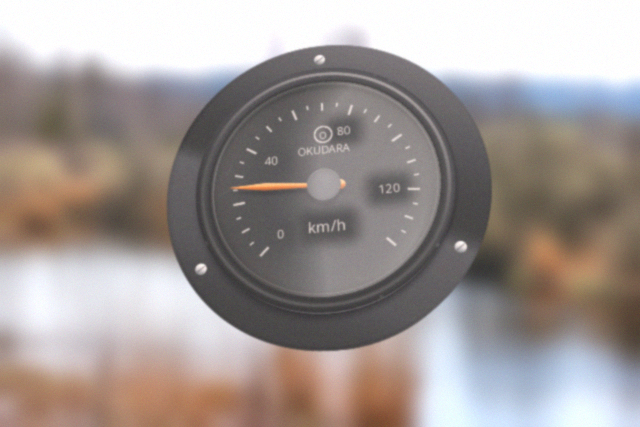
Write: 25 km/h
